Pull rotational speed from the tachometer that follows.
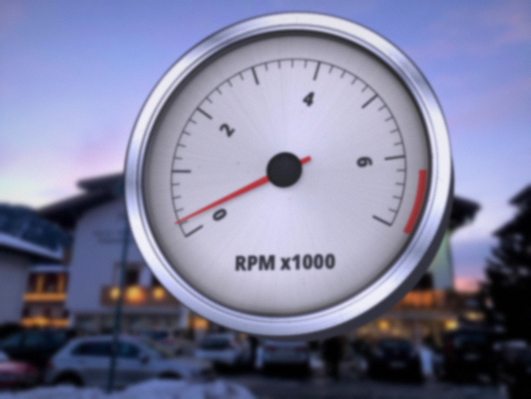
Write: 200 rpm
